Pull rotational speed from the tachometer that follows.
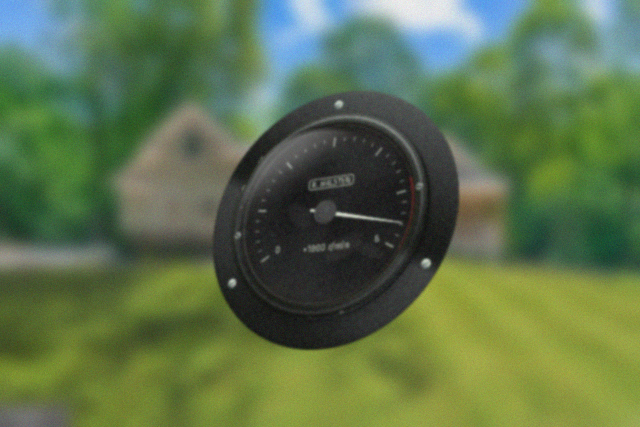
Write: 5600 rpm
